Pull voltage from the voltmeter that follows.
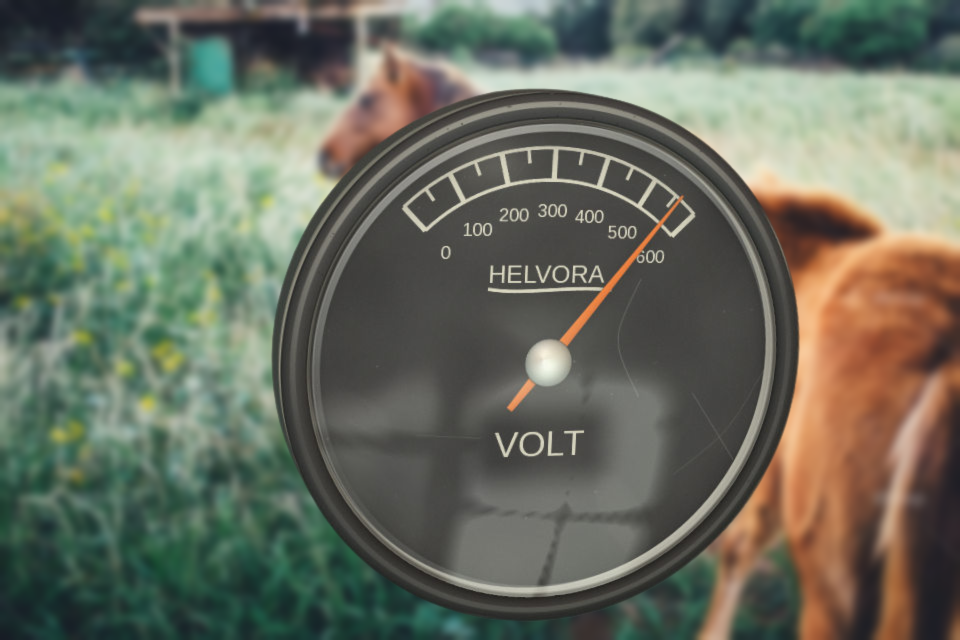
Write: 550 V
